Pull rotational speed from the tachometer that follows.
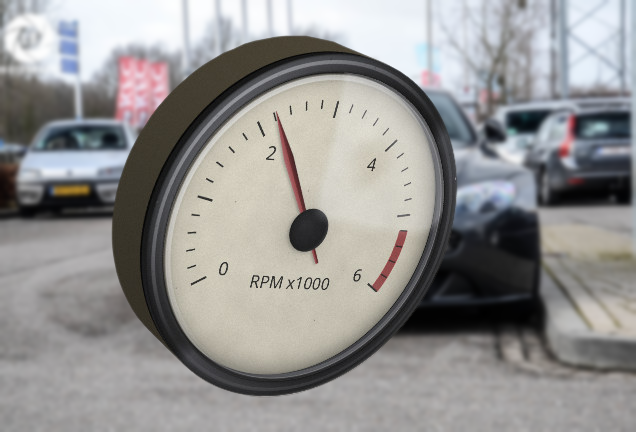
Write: 2200 rpm
